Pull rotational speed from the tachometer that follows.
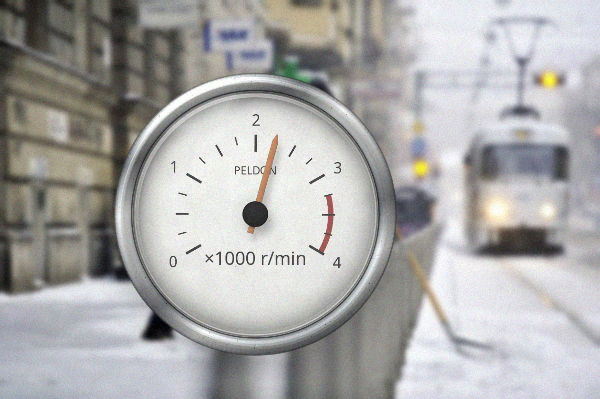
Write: 2250 rpm
